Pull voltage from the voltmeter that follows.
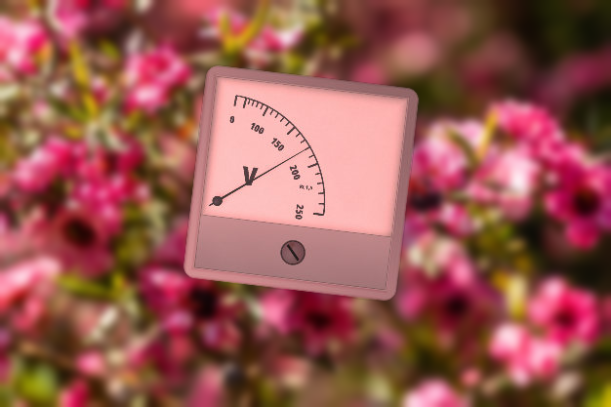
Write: 180 V
